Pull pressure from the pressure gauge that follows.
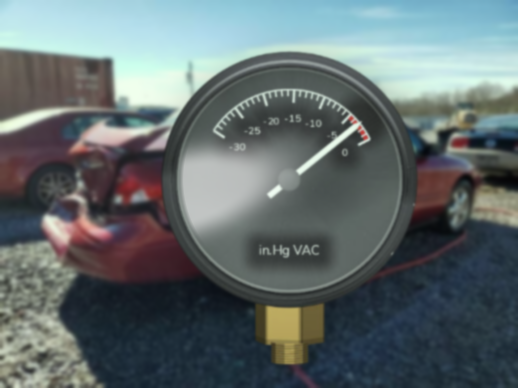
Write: -3 inHg
